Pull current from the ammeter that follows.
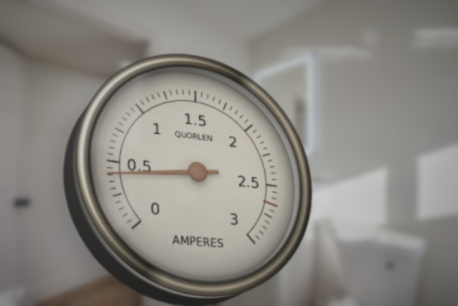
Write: 0.4 A
